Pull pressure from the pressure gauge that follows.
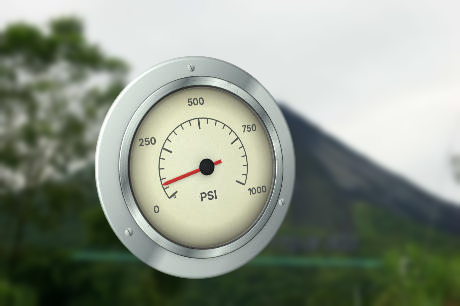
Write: 75 psi
